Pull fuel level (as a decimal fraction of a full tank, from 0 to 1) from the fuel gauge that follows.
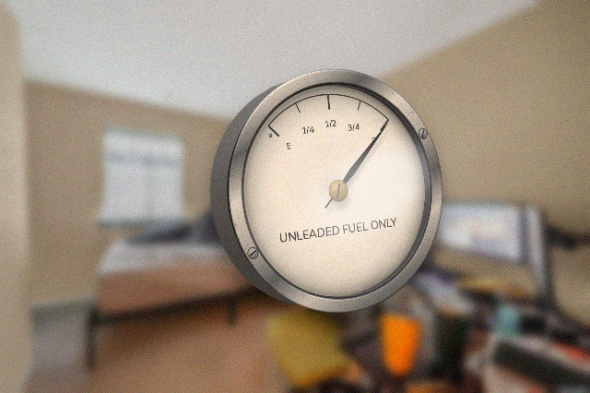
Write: 1
